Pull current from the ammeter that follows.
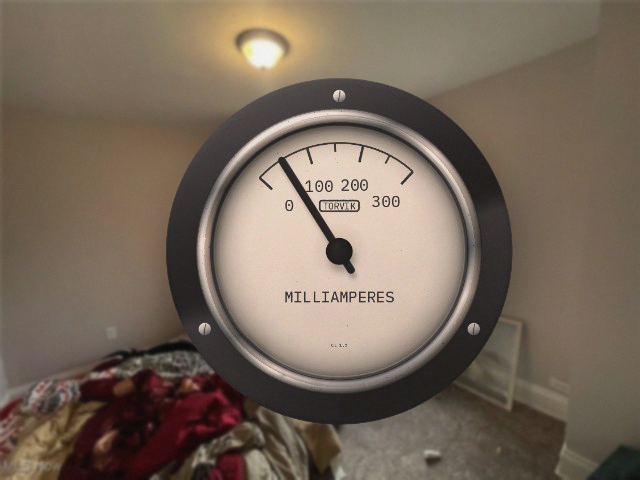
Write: 50 mA
